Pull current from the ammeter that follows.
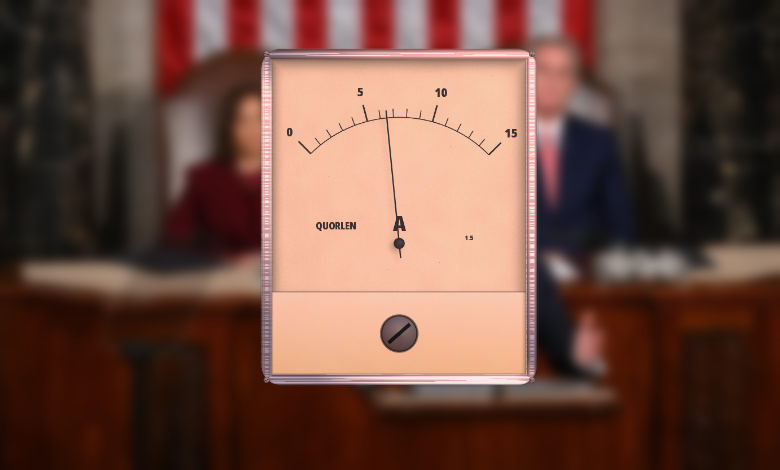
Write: 6.5 A
